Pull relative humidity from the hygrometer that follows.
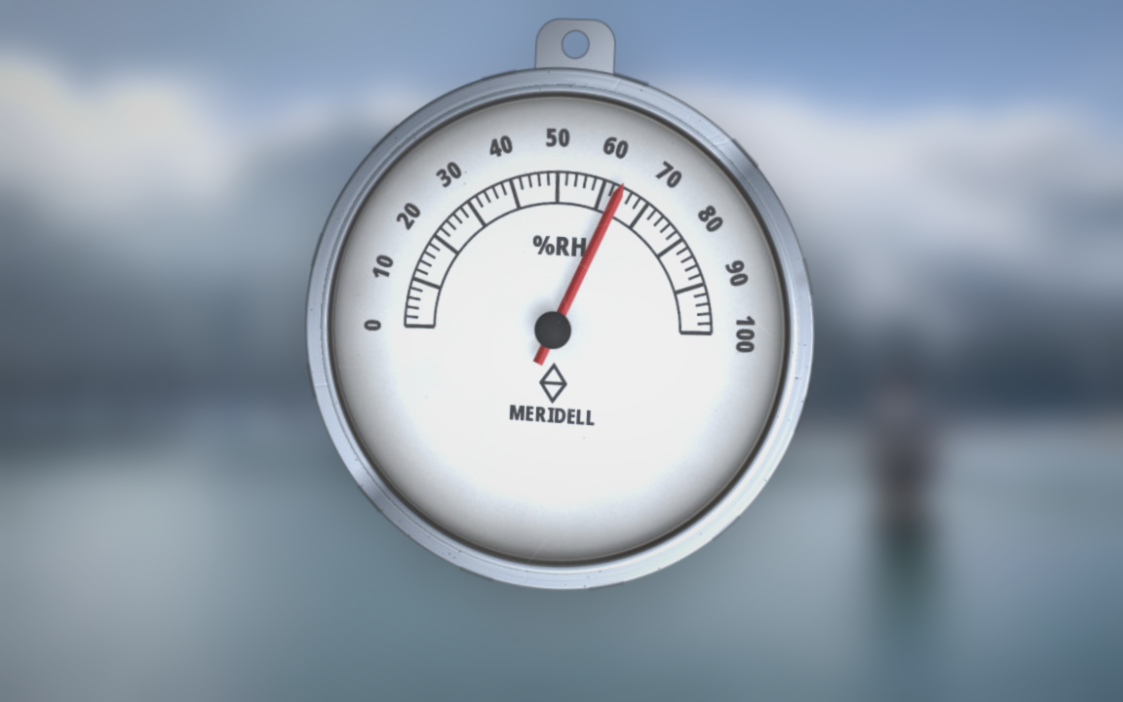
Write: 64 %
